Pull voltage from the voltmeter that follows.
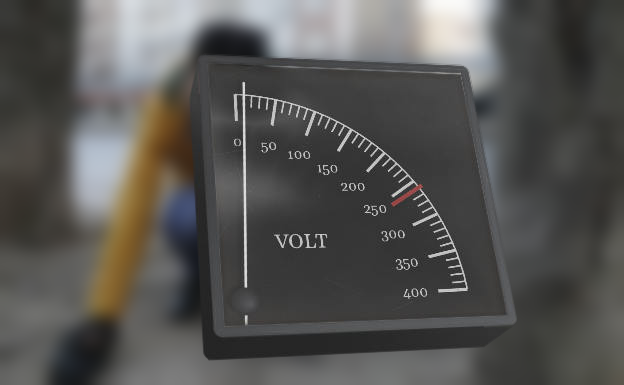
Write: 10 V
